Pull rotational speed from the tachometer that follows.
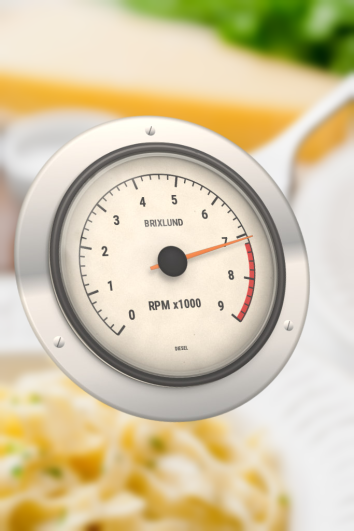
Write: 7100 rpm
